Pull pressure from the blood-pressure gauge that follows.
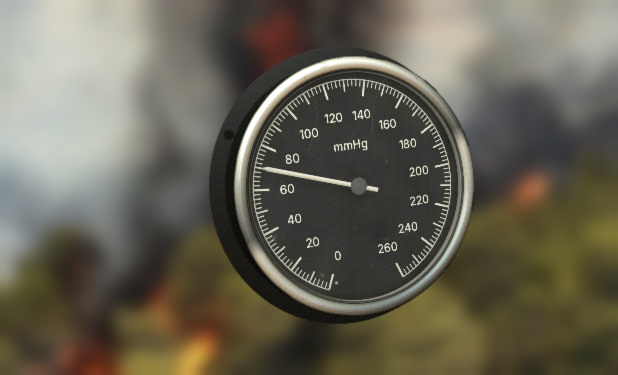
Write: 70 mmHg
